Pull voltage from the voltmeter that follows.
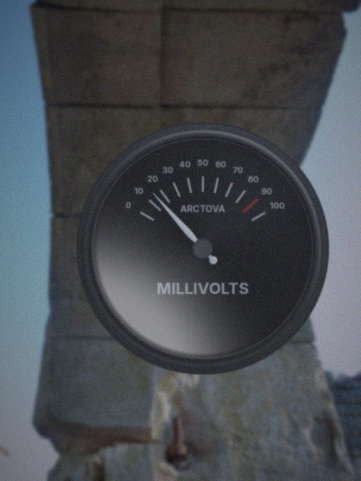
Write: 15 mV
